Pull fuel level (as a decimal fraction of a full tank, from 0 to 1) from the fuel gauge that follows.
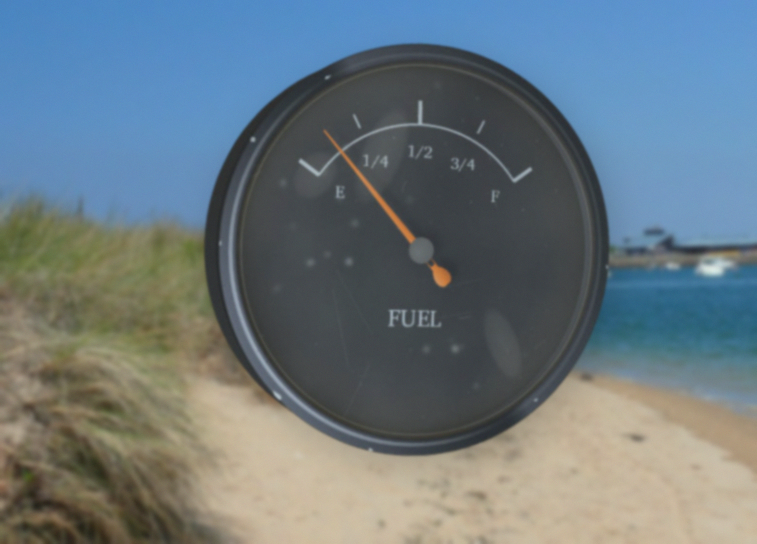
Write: 0.125
